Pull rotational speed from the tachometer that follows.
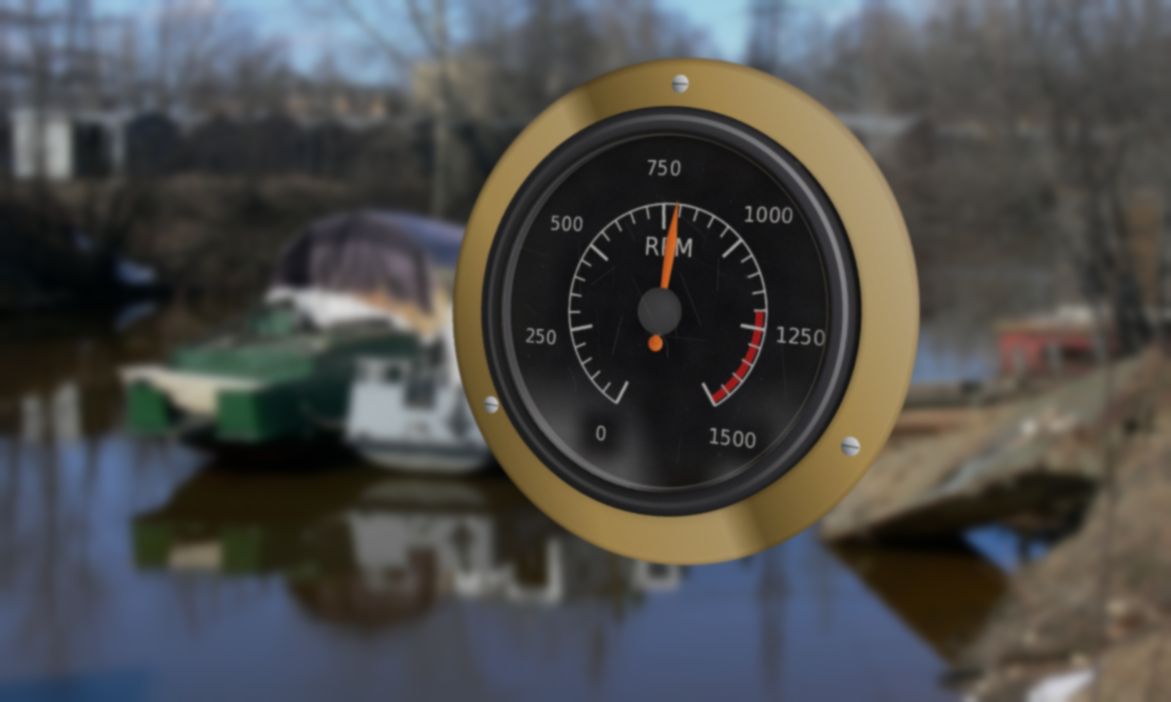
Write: 800 rpm
